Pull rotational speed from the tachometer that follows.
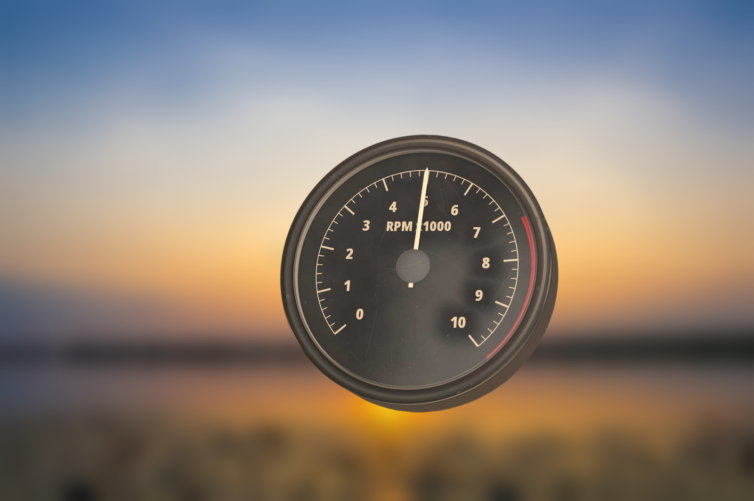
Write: 5000 rpm
